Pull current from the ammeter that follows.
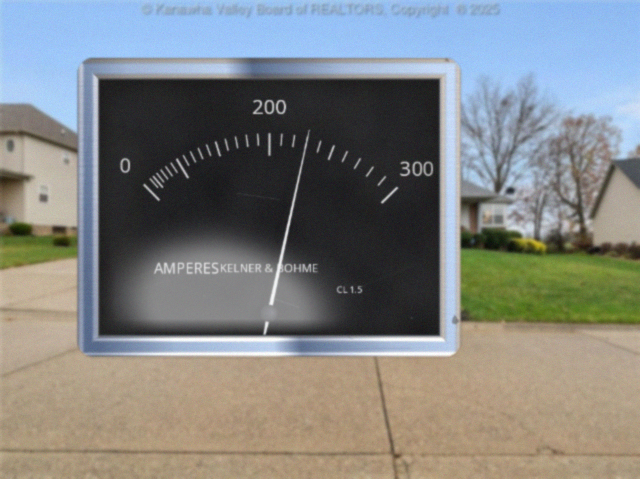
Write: 230 A
